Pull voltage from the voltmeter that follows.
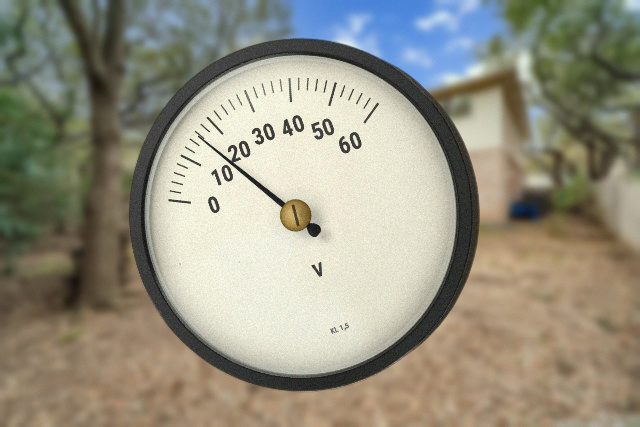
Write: 16 V
